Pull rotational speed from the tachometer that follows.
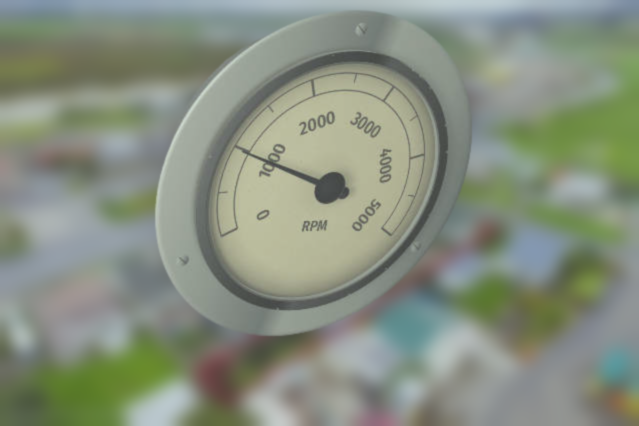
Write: 1000 rpm
